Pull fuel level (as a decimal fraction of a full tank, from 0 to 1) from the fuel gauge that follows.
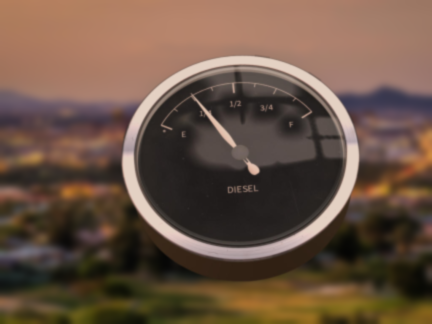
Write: 0.25
